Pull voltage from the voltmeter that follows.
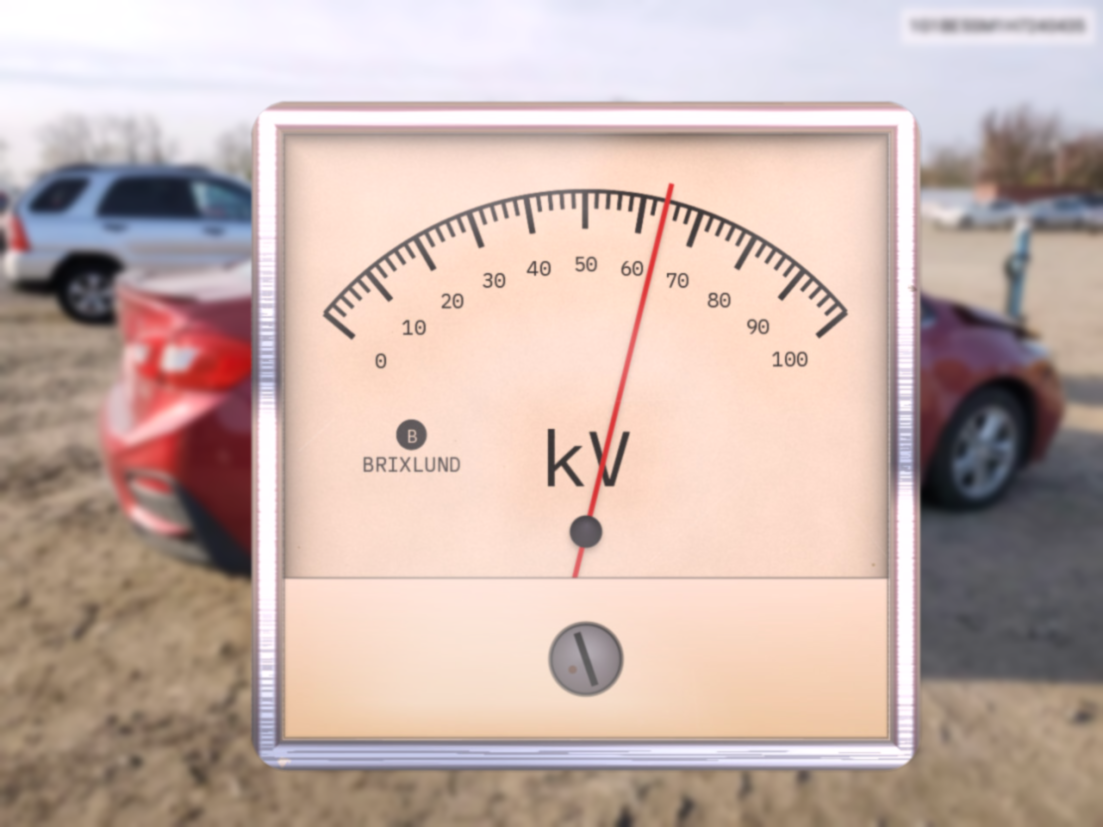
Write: 64 kV
